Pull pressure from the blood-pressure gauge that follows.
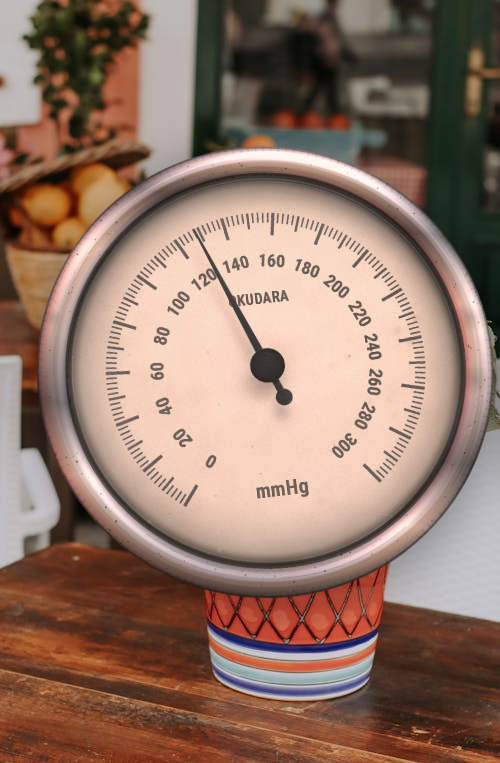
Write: 128 mmHg
